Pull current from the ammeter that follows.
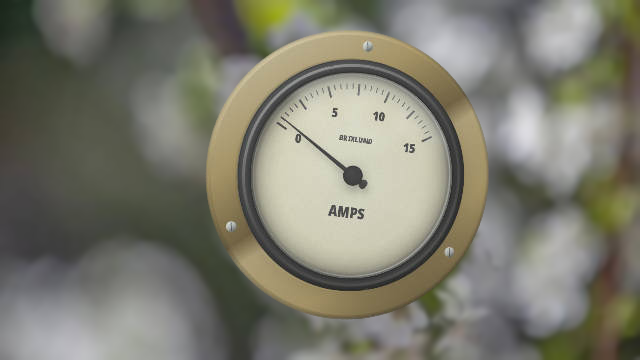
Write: 0.5 A
